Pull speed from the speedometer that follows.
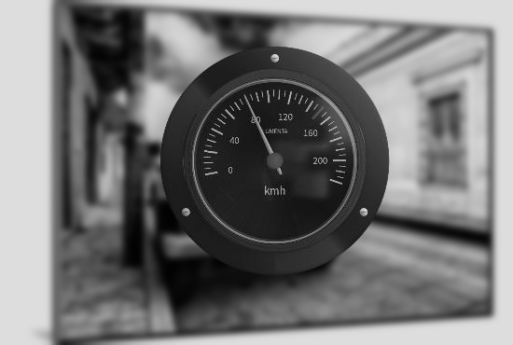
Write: 80 km/h
